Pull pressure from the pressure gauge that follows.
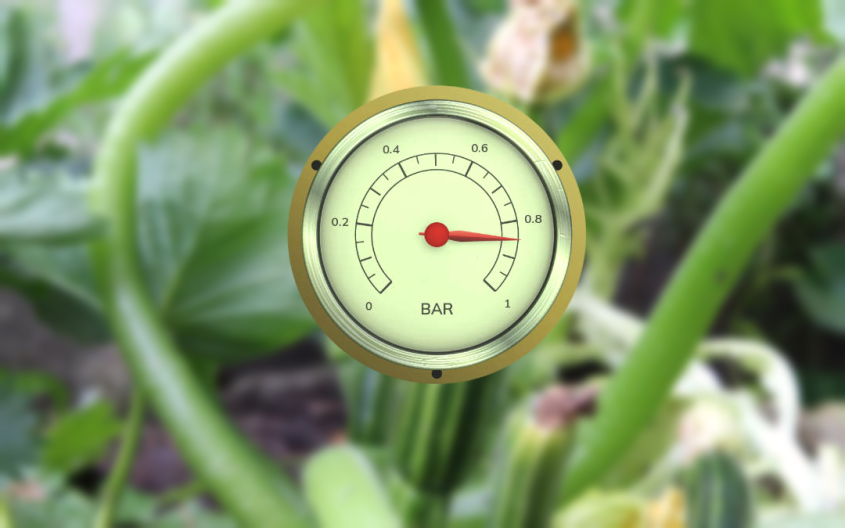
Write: 0.85 bar
